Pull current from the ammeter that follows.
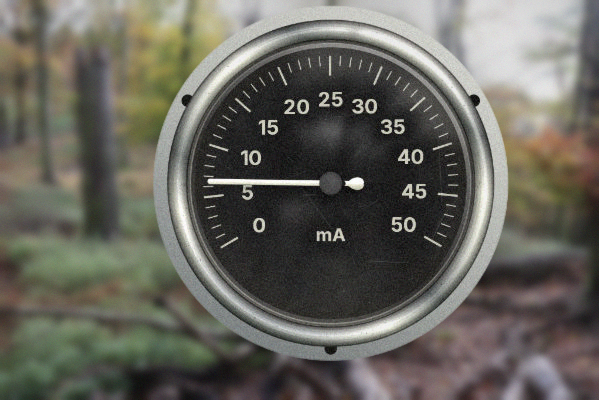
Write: 6.5 mA
